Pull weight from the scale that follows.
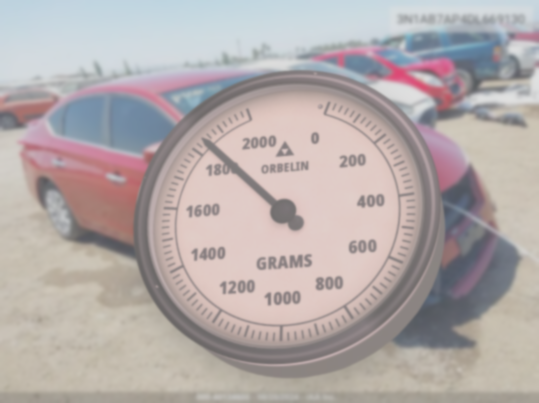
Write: 1840 g
